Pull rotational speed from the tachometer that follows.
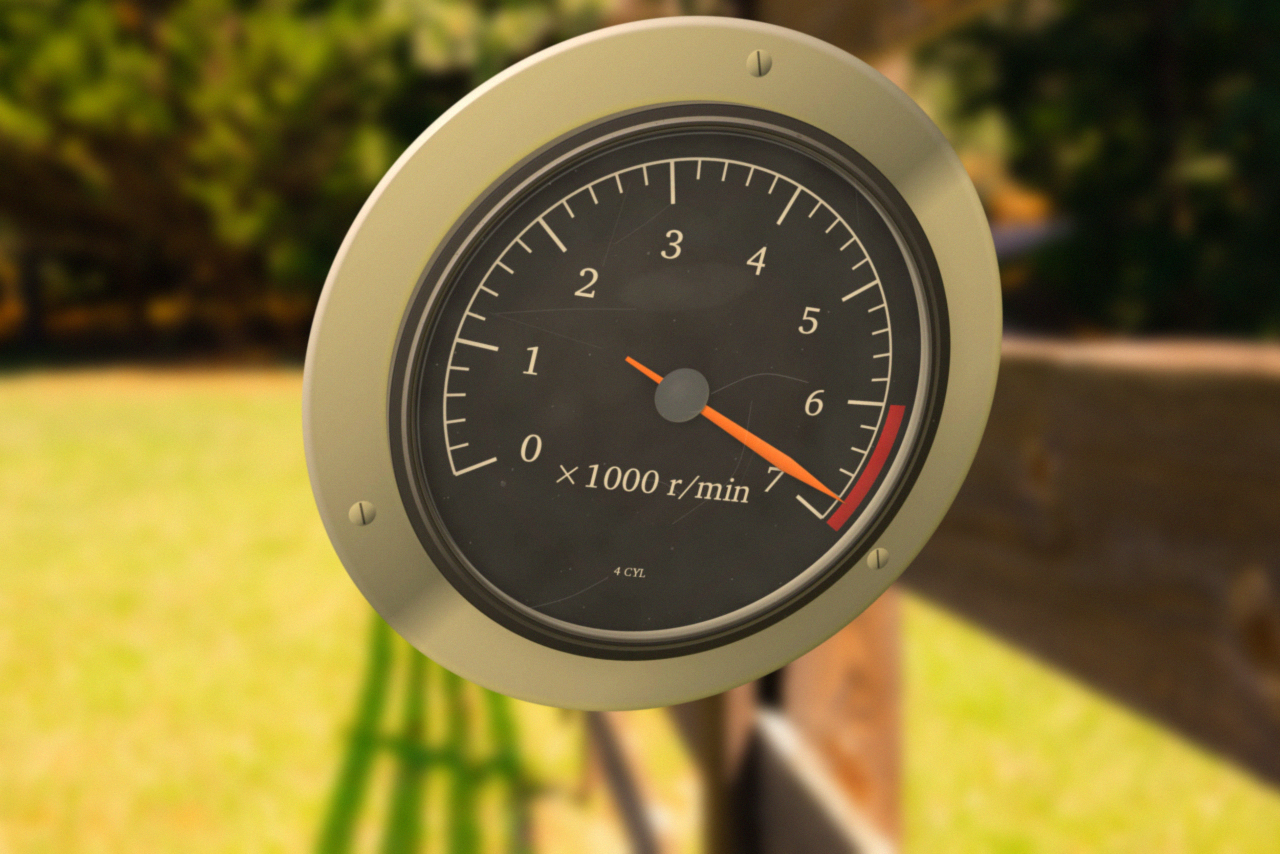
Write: 6800 rpm
